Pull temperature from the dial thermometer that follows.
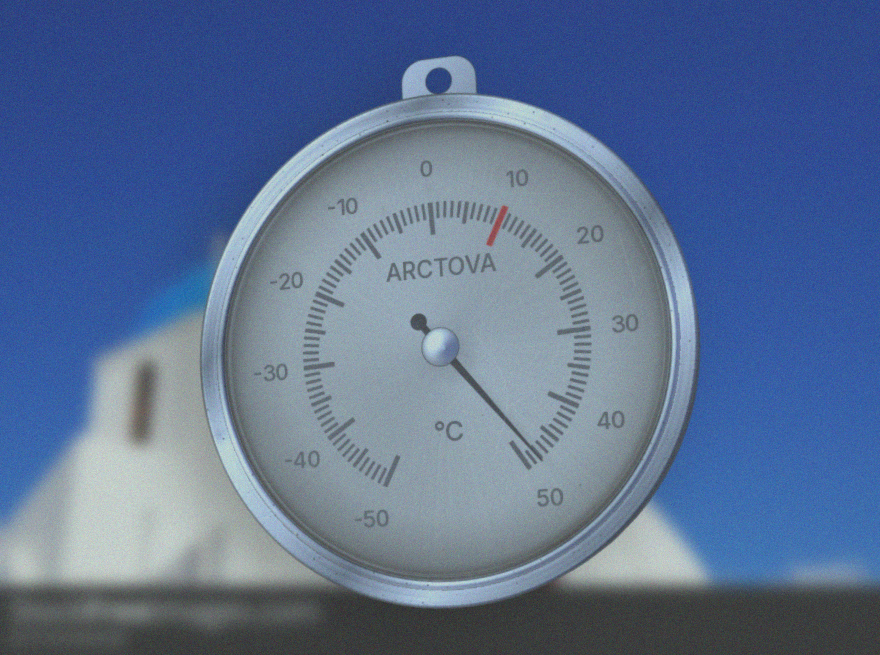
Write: 48 °C
